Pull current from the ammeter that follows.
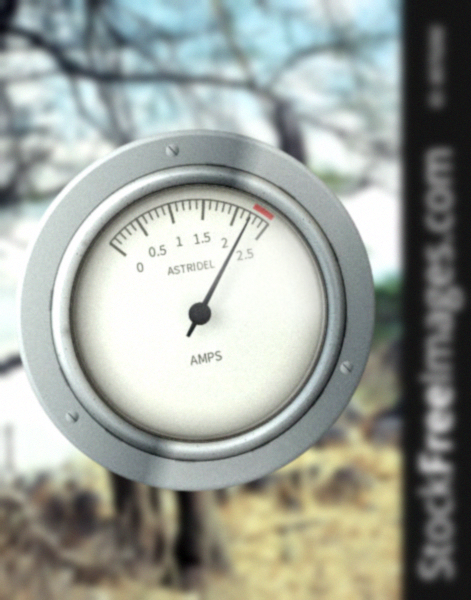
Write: 2.2 A
